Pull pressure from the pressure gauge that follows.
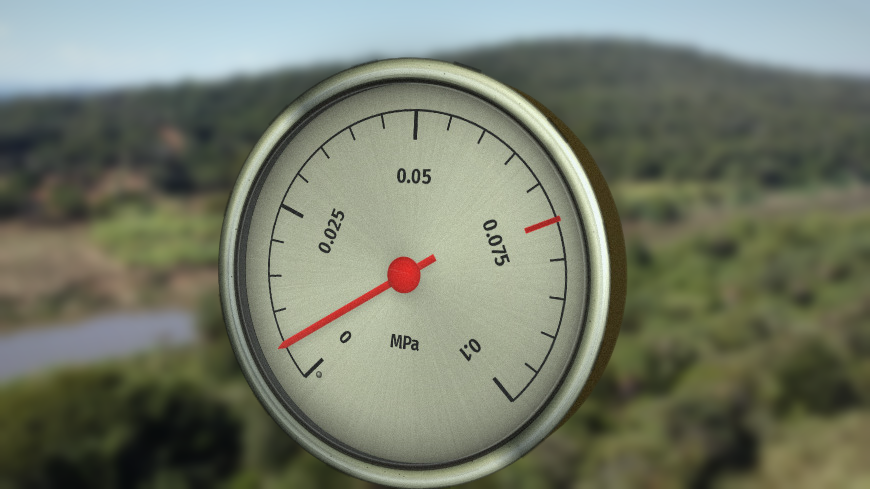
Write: 0.005 MPa
